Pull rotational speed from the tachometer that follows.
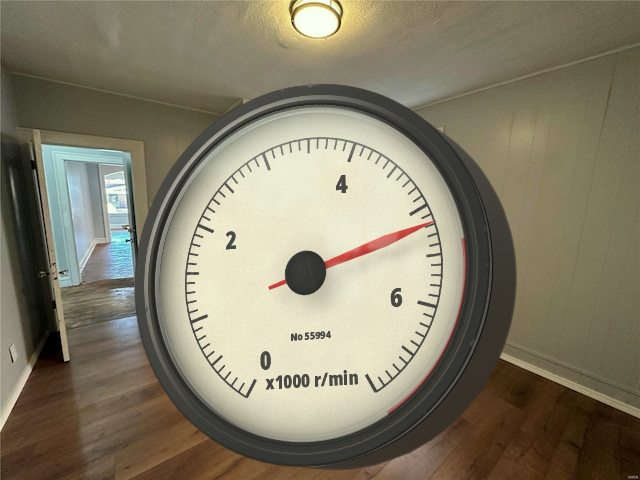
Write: 5200 rpm
